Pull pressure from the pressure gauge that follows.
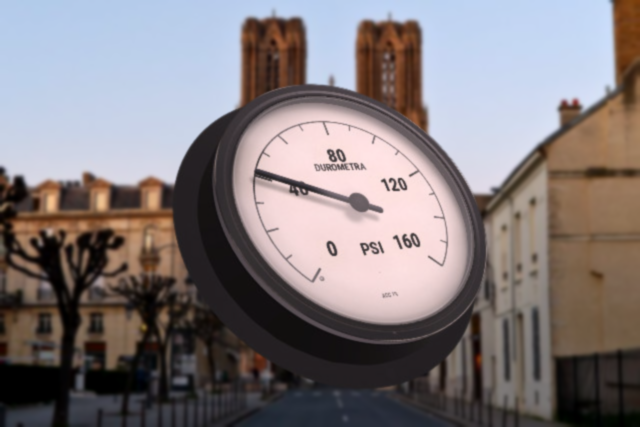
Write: 40 psi
